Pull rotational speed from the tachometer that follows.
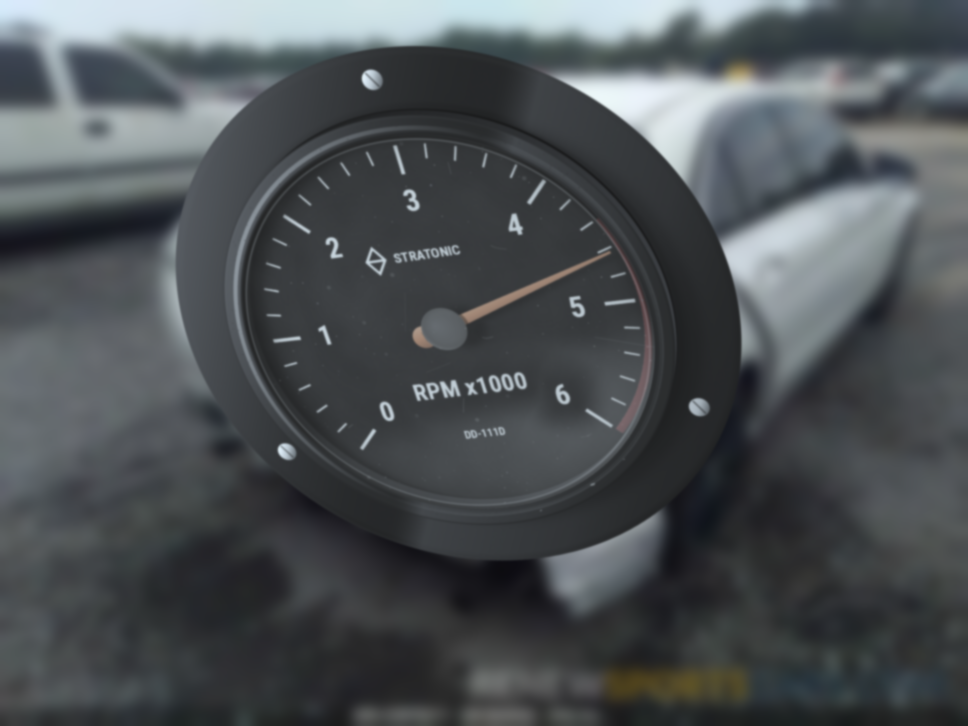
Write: 4600 rpm
